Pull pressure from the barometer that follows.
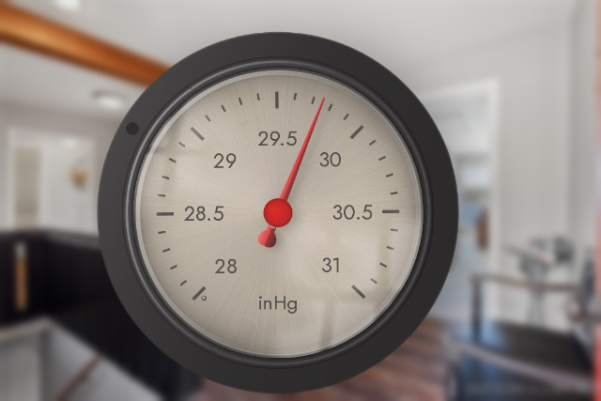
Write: 29.75 inHg
